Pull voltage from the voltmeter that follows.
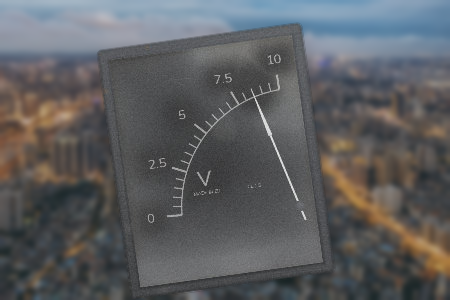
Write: 8.5 V
